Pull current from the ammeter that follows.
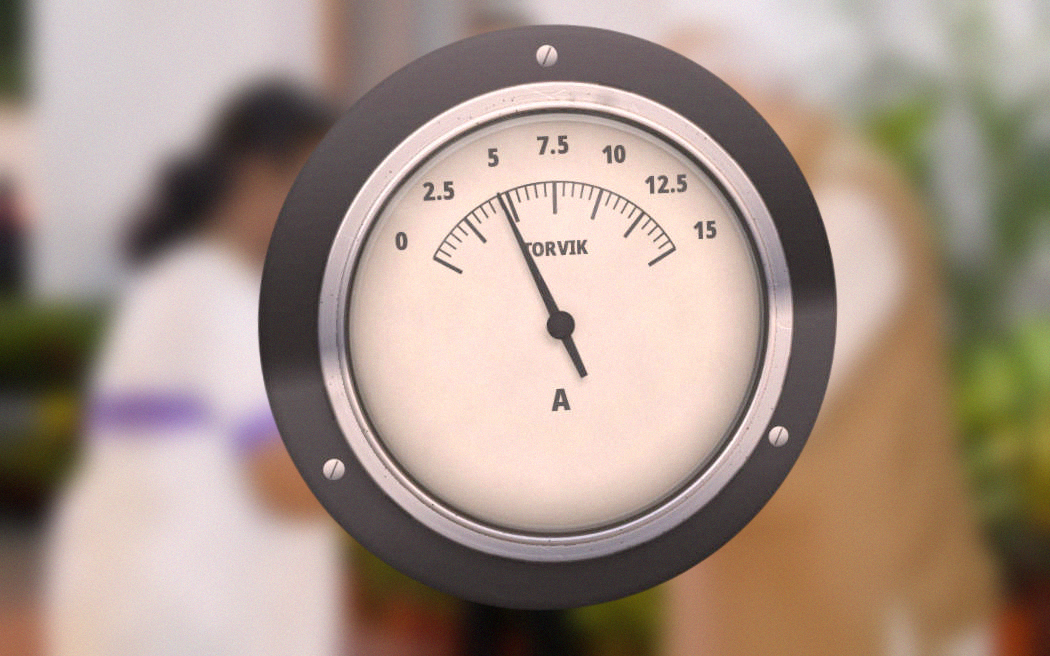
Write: 4.5 A
